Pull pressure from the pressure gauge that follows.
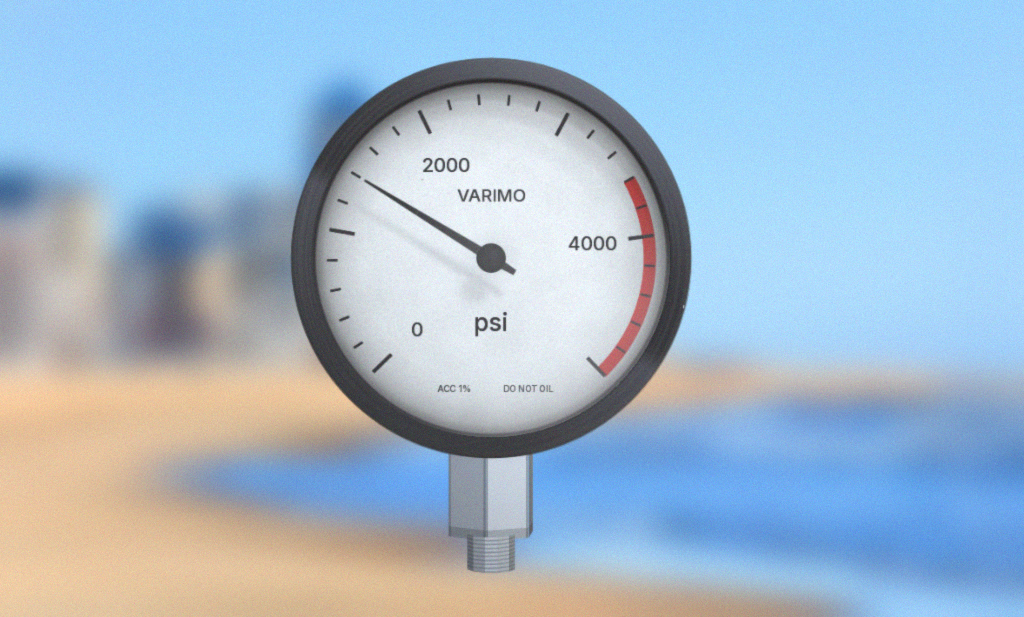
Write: 1400 psi
